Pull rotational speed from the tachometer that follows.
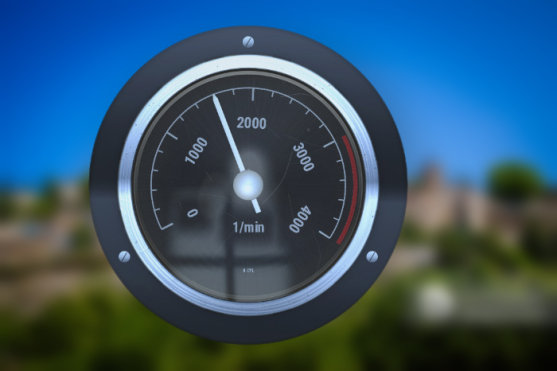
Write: 1600 rpm
